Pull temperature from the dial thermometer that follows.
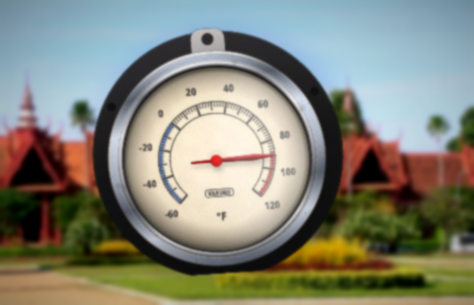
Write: 90 °F
